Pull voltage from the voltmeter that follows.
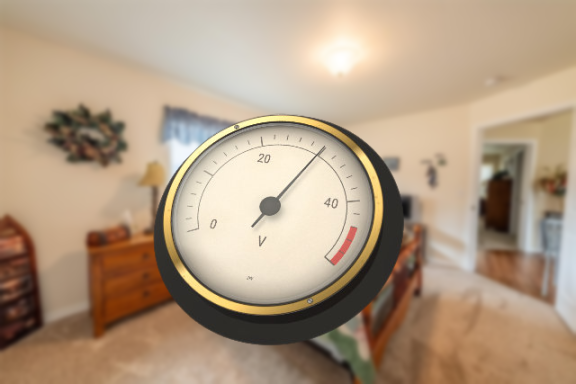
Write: 30 V
